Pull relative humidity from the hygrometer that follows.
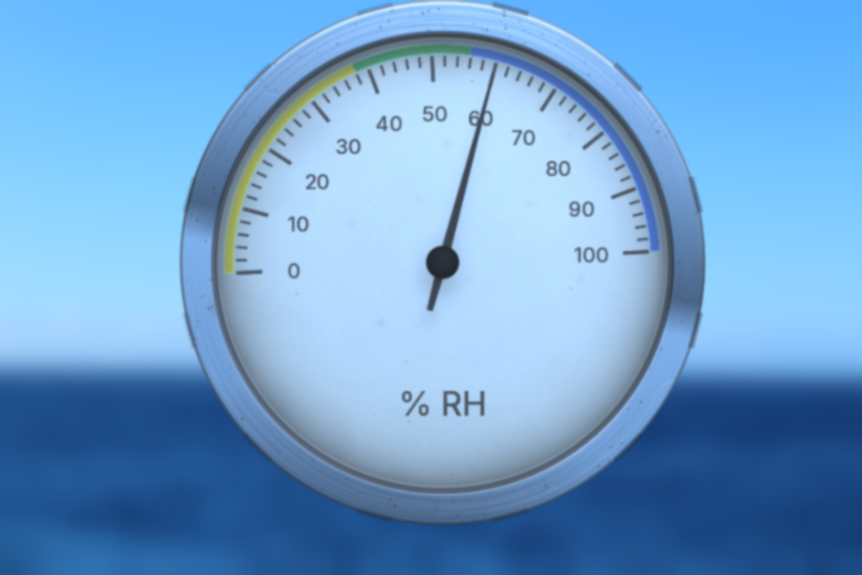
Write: 60 %
